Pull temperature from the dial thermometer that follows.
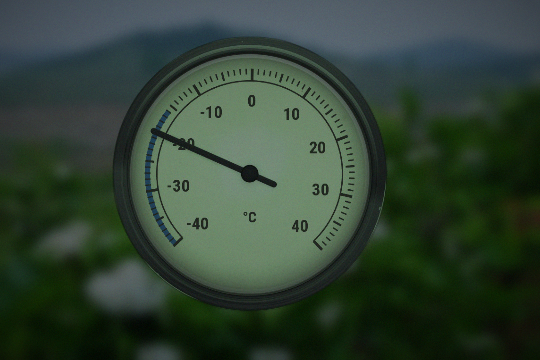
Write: -20 °C
